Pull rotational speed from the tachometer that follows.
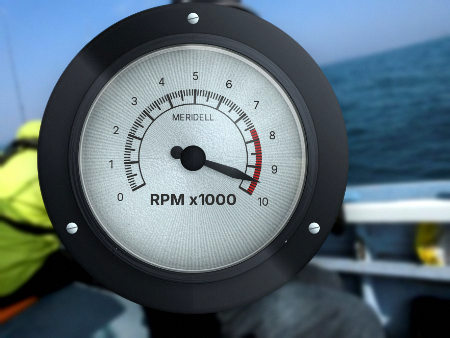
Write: 9500 rpm
